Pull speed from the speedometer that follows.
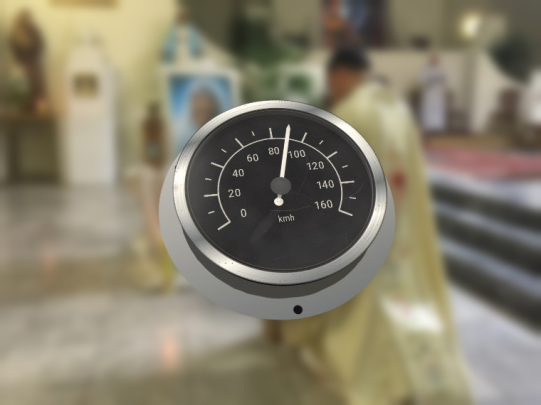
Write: 90 km/h
